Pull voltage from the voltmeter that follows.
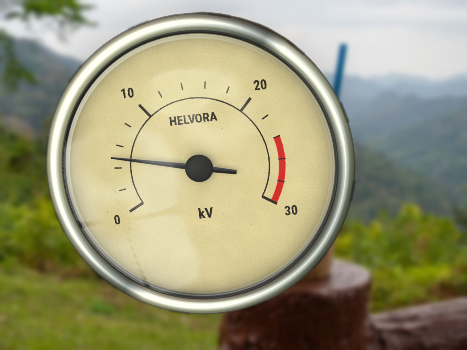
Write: 5 kV
